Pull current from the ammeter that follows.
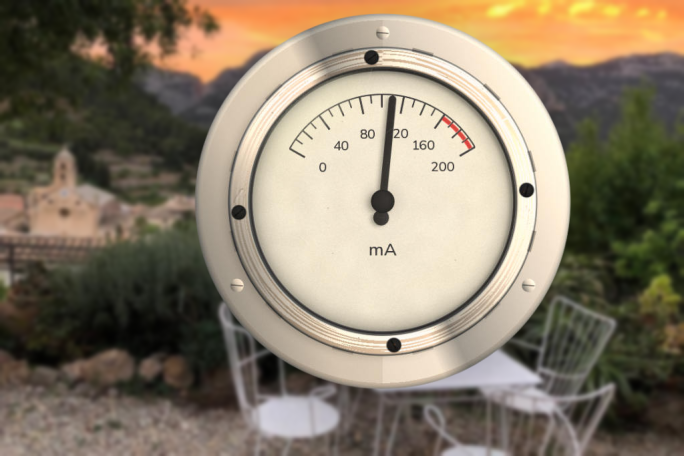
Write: 110 mA
